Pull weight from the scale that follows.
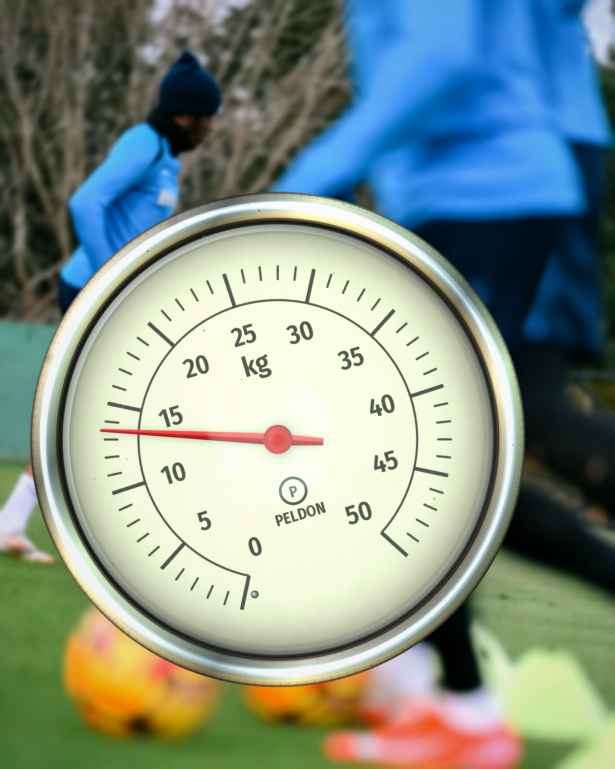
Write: 13.5 kg
